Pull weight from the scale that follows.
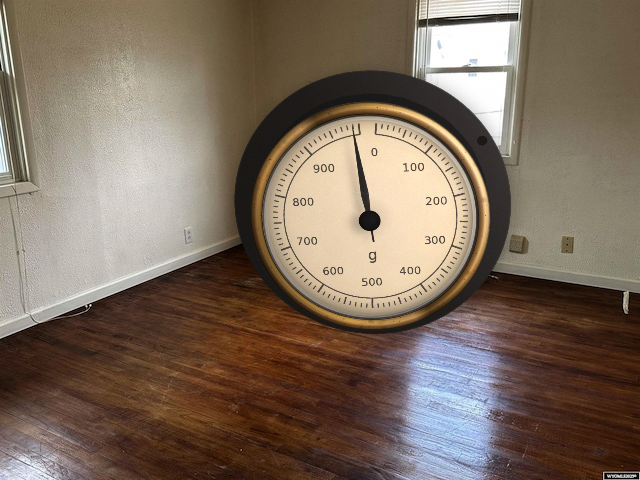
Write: 990 g
